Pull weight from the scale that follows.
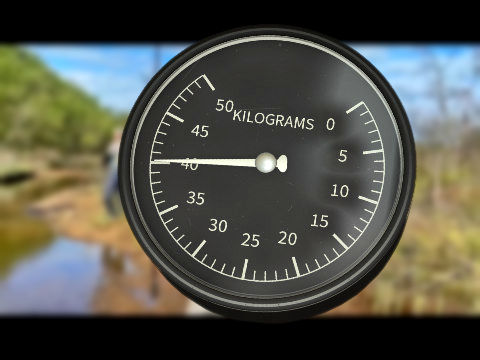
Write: 40 kg
